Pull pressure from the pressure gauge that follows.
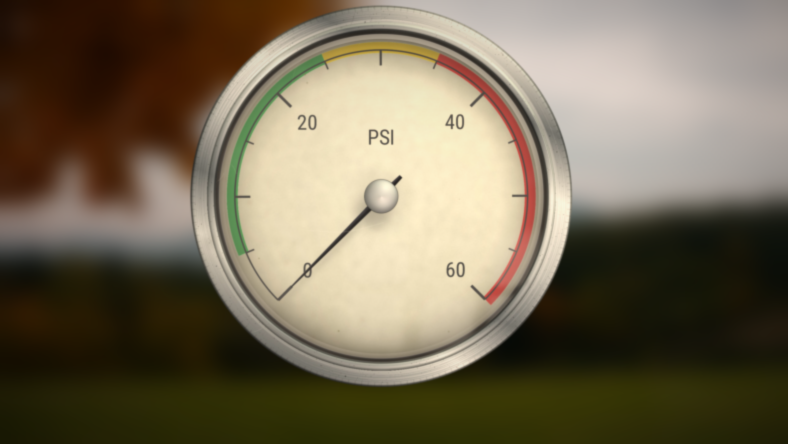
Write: 0 psi
